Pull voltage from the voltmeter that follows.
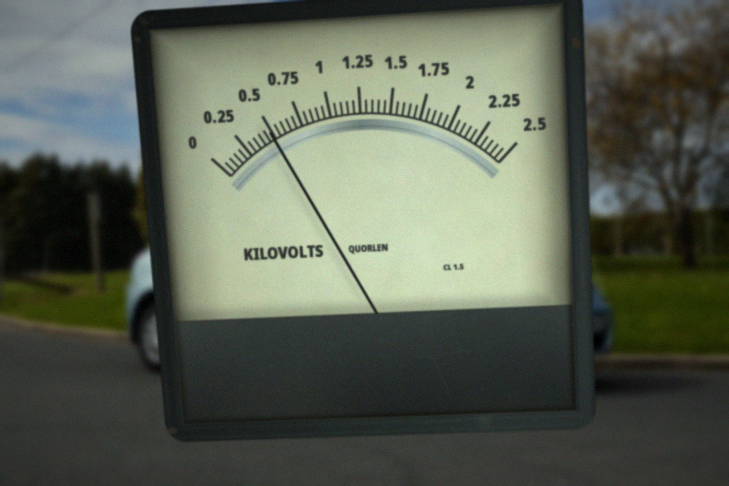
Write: 0.5 kV
